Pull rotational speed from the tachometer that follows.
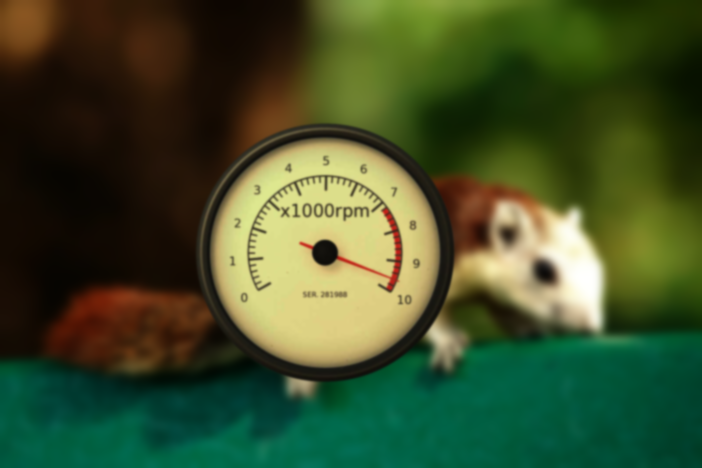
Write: 9600 rpm
